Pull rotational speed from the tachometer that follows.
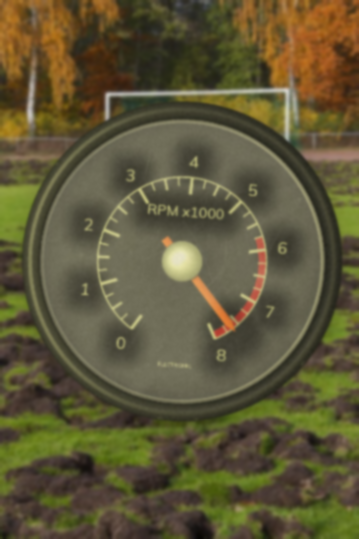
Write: 7625 rpm
